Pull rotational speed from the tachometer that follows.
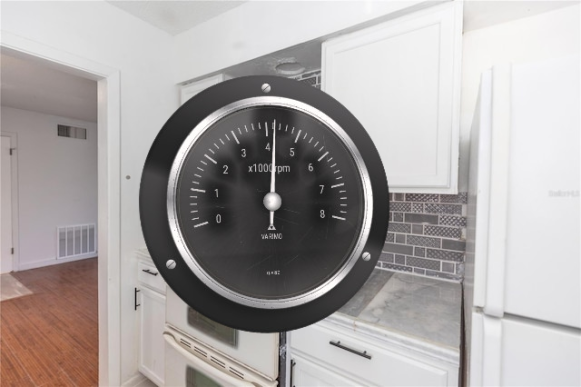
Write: 4200 rpm
